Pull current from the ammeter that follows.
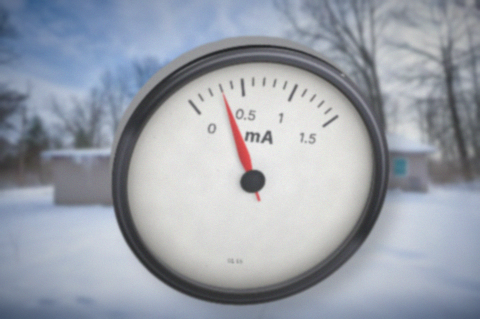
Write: 0.3 mA
